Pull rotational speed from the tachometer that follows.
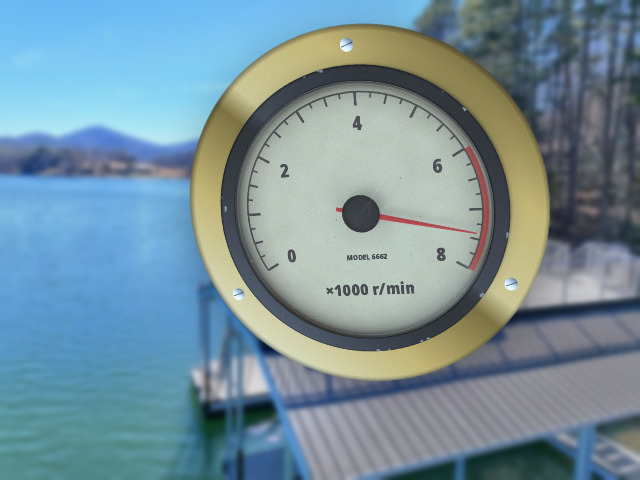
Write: 7375 rpm
